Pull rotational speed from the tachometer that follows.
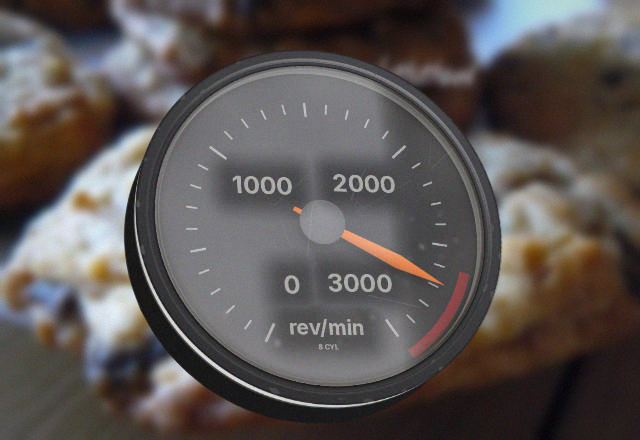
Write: 2700 rpm
